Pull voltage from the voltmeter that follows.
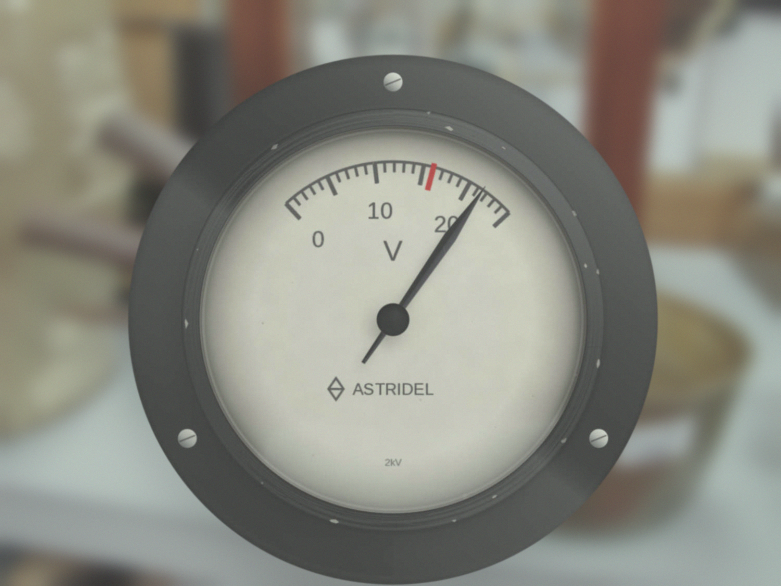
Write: 21.5 V
